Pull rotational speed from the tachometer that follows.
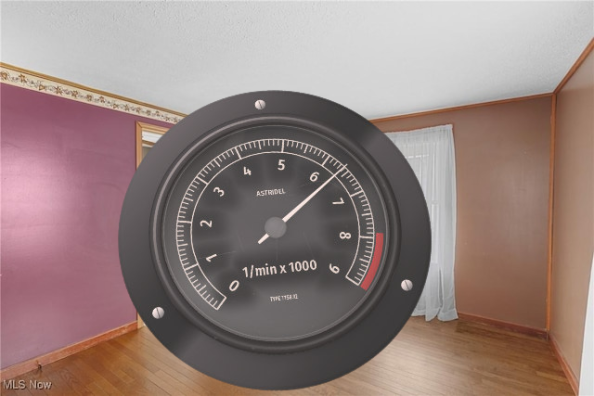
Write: 6400 rpm
